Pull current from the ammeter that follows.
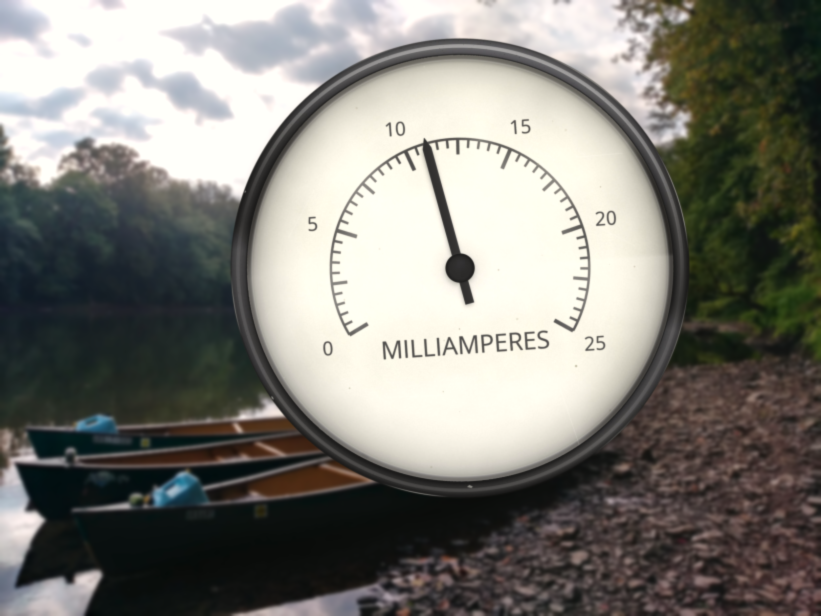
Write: 11 mA
